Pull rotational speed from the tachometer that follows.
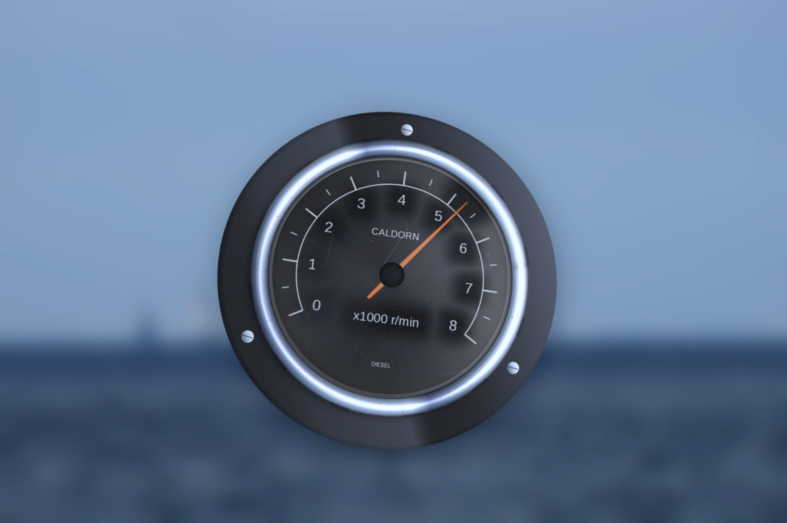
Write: 5250 rpm
